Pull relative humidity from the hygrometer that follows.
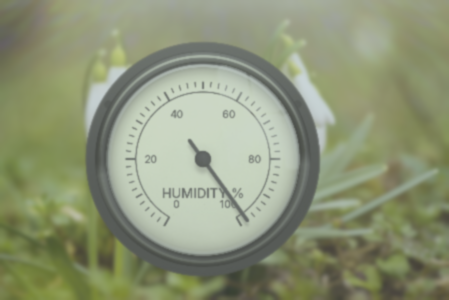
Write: 98 %
